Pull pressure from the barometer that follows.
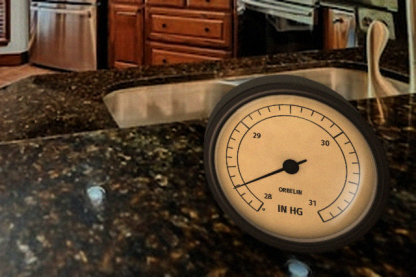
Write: 28.3 inHg
